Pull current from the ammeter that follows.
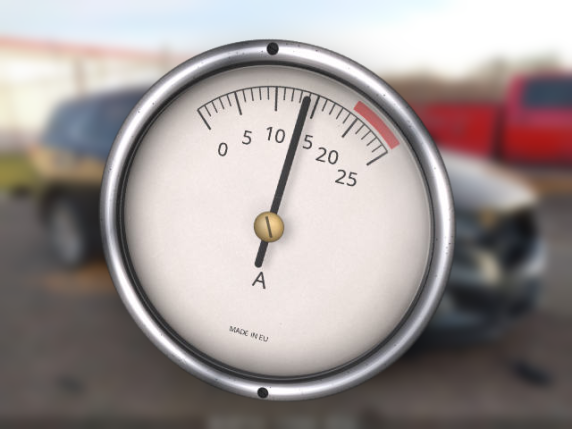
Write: 14 A
